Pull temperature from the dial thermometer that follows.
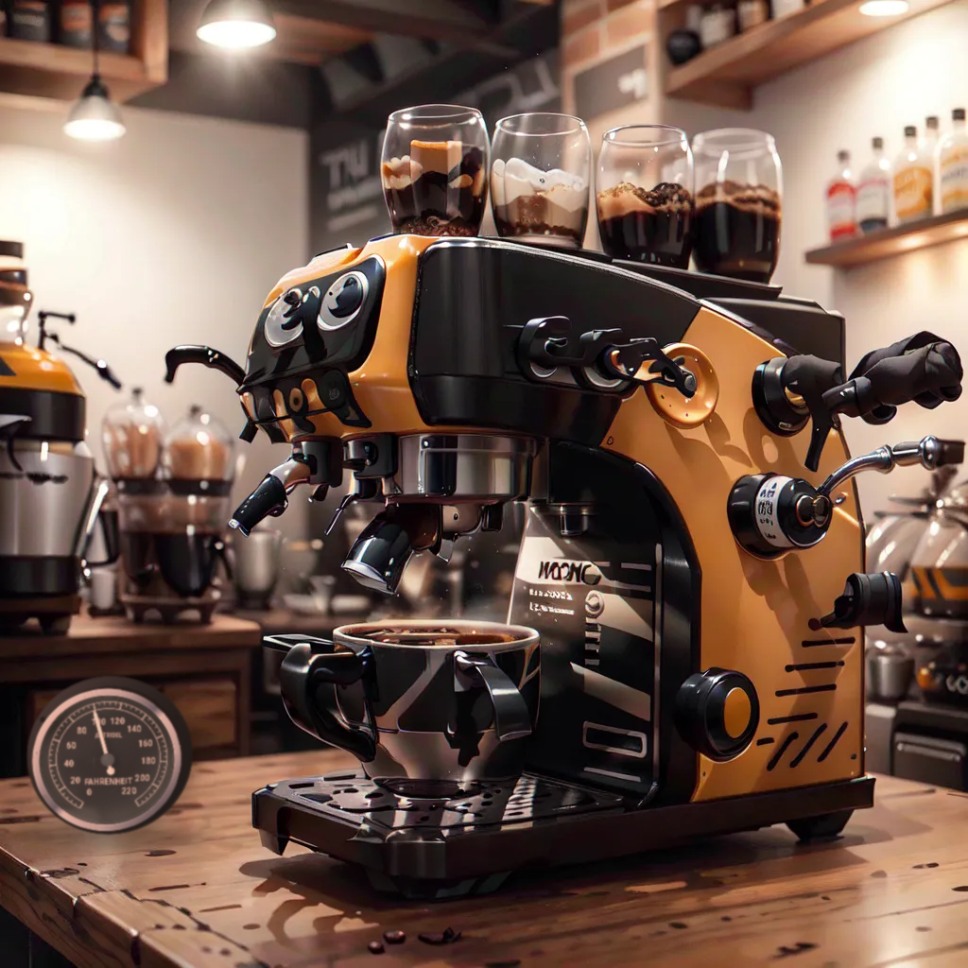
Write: 100 °F
